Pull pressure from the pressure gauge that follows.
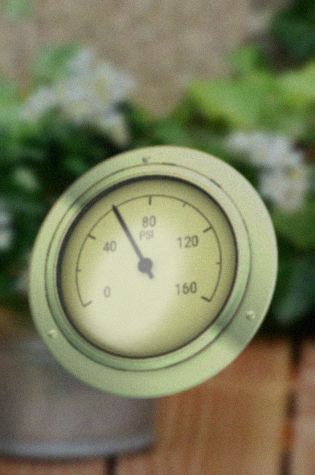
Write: 60 psi
